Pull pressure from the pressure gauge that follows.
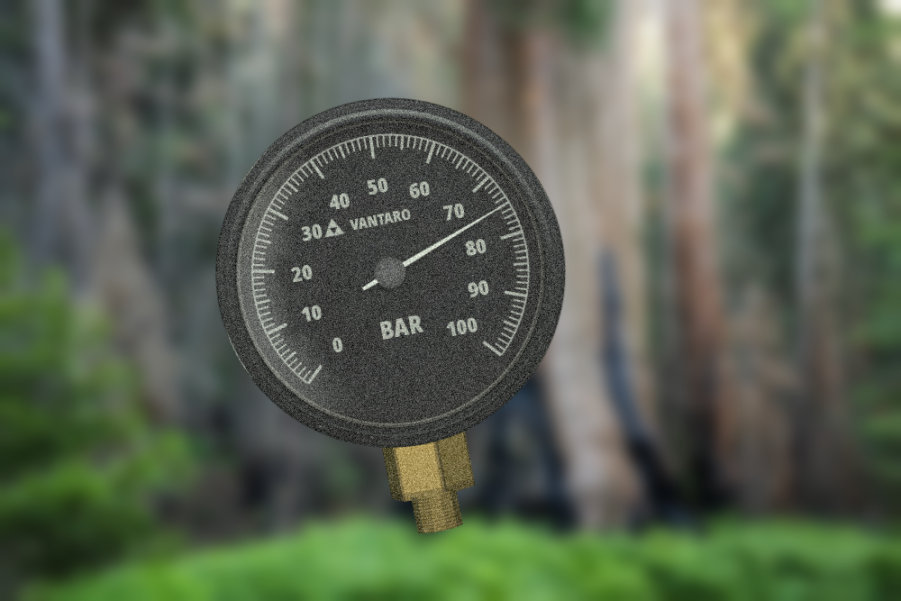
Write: 75 bar
